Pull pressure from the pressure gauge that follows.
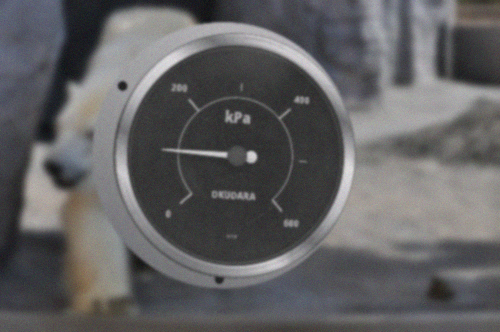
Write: 100 kPa
